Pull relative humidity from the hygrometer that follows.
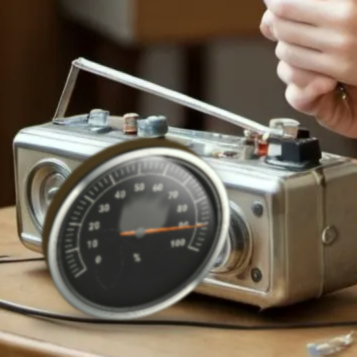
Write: 90 %
